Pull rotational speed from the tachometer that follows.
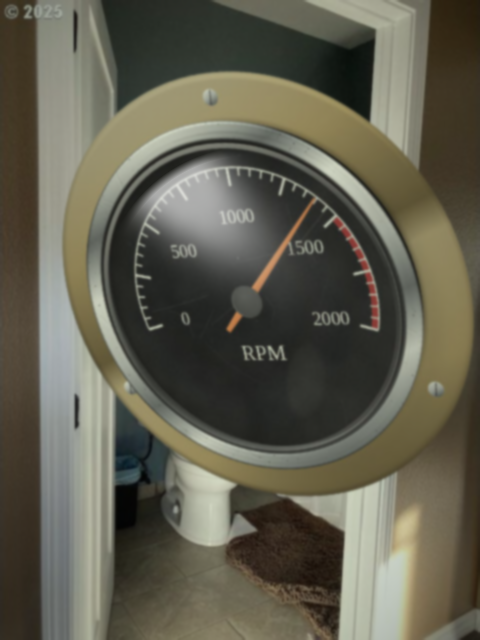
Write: 1400 rpm
